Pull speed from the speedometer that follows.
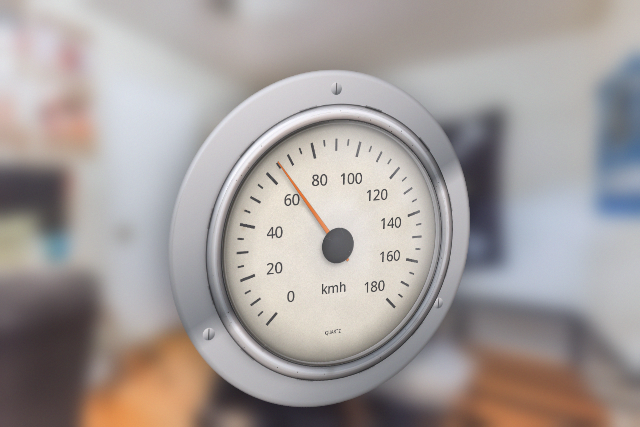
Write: 65 km/h
